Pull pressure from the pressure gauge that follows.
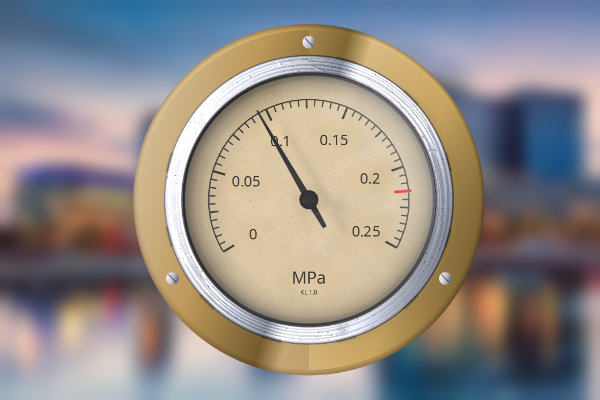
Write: 0.095 MPa
